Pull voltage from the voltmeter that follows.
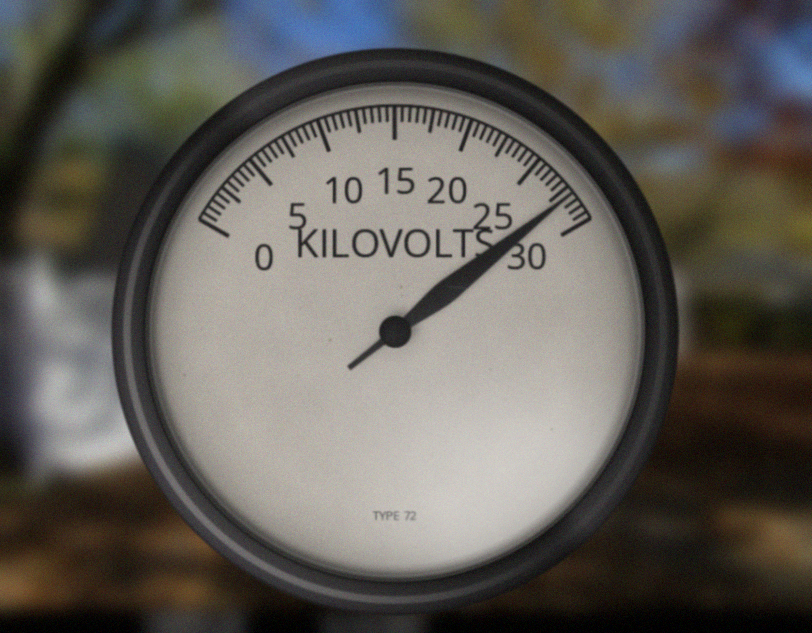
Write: 28 kV
